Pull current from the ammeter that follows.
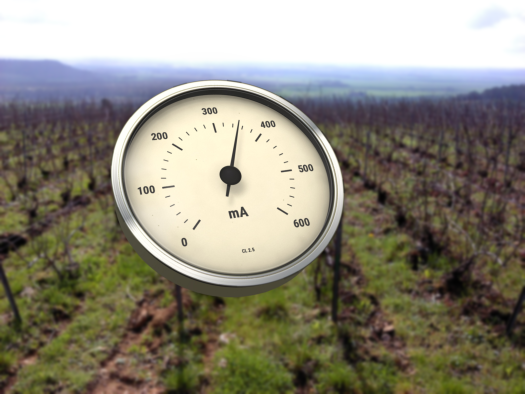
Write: 350 mA
